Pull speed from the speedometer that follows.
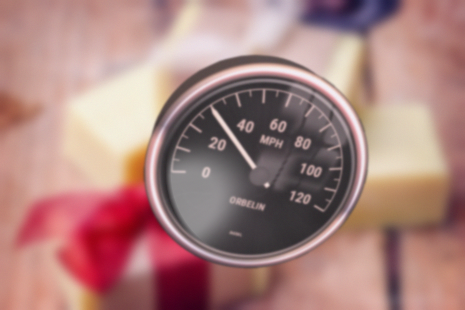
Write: 30 mph
